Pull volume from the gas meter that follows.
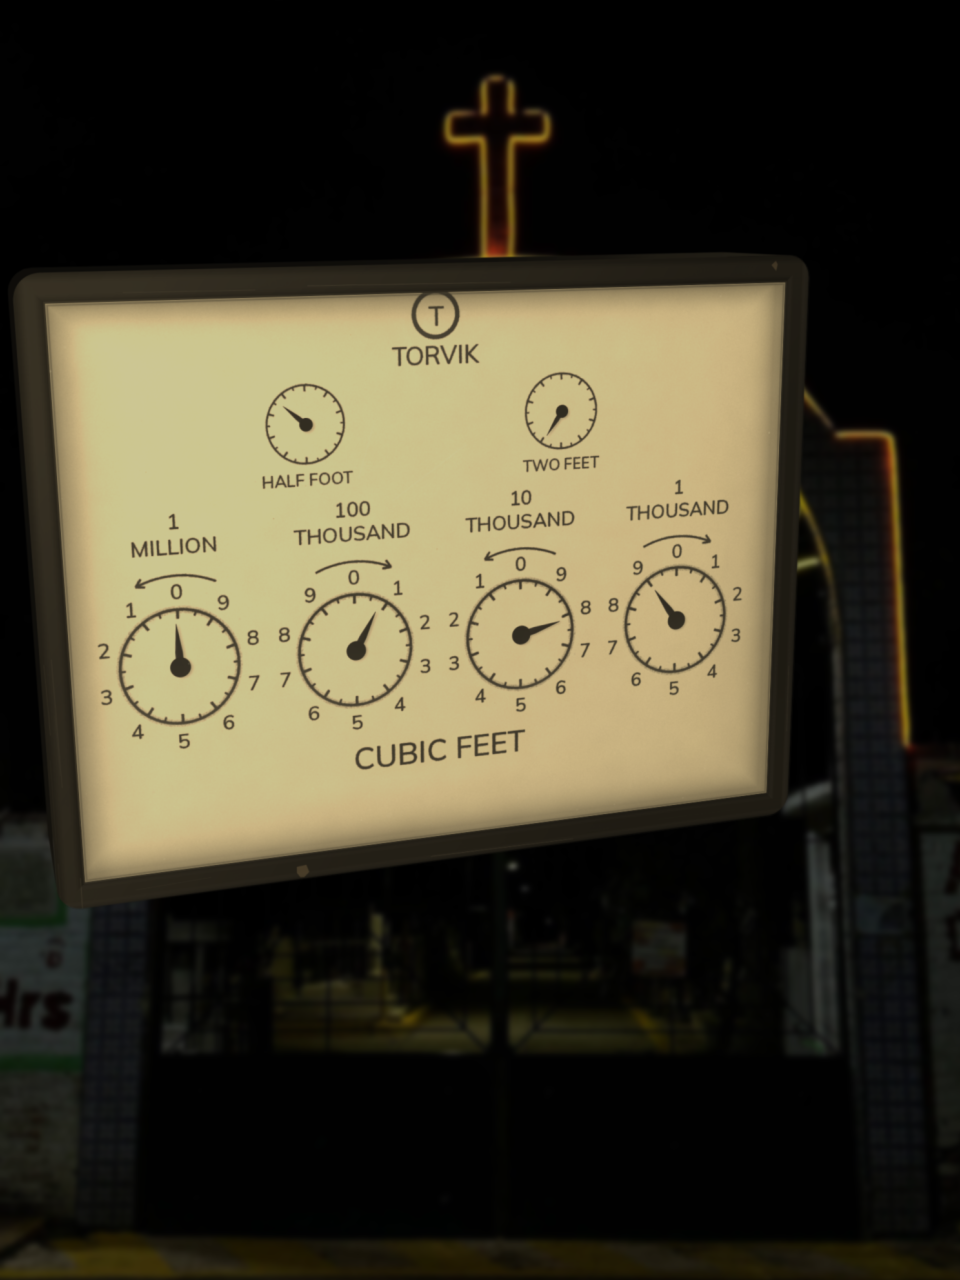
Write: 7900 ft³
